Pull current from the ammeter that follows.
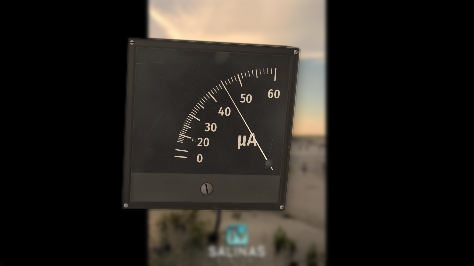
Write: 45 µA
